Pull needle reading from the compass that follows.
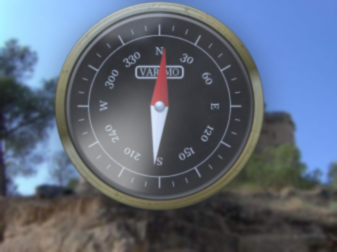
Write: 5 °
